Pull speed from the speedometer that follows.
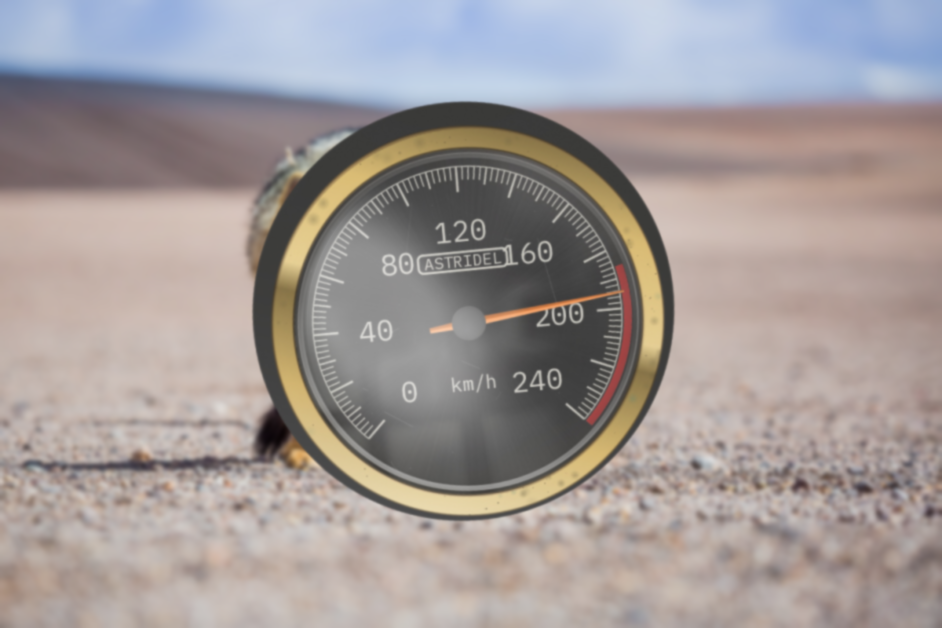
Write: 194 km/h
